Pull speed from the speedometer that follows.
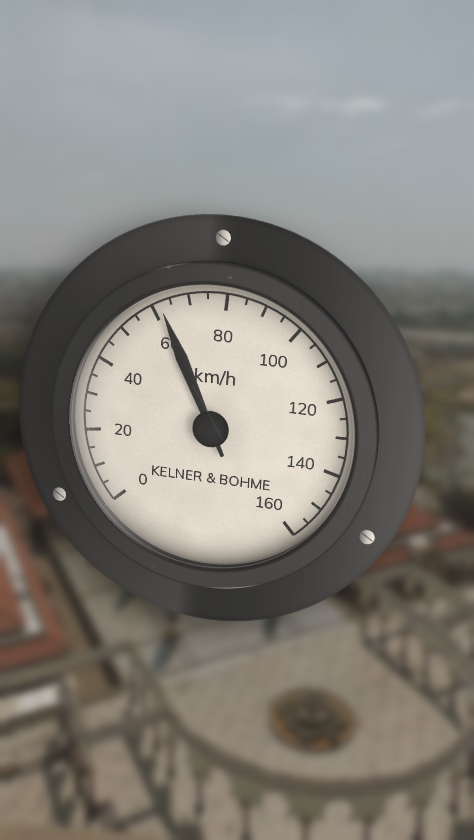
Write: 62.5 km/h
